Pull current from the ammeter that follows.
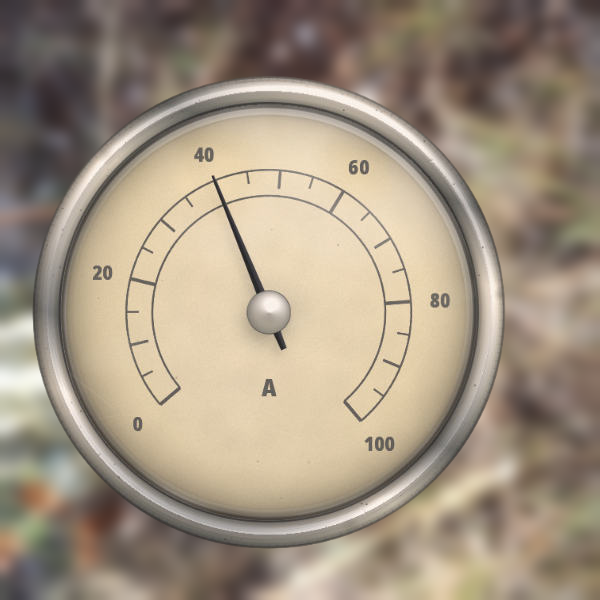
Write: 40 A
